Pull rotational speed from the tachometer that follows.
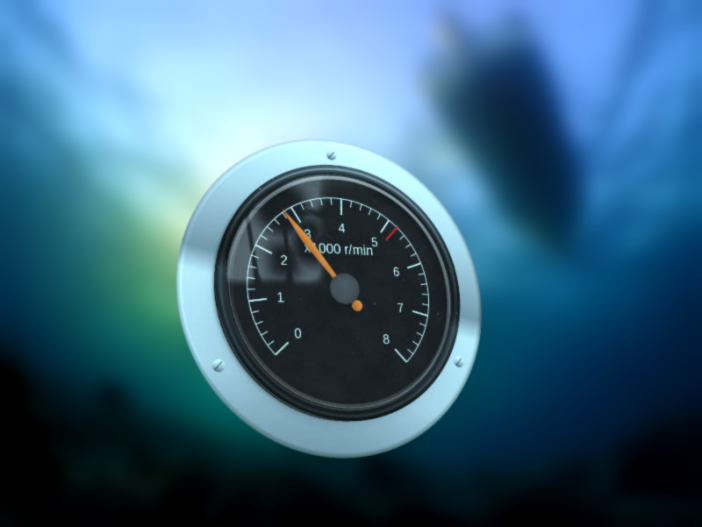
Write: 2800 rpm
